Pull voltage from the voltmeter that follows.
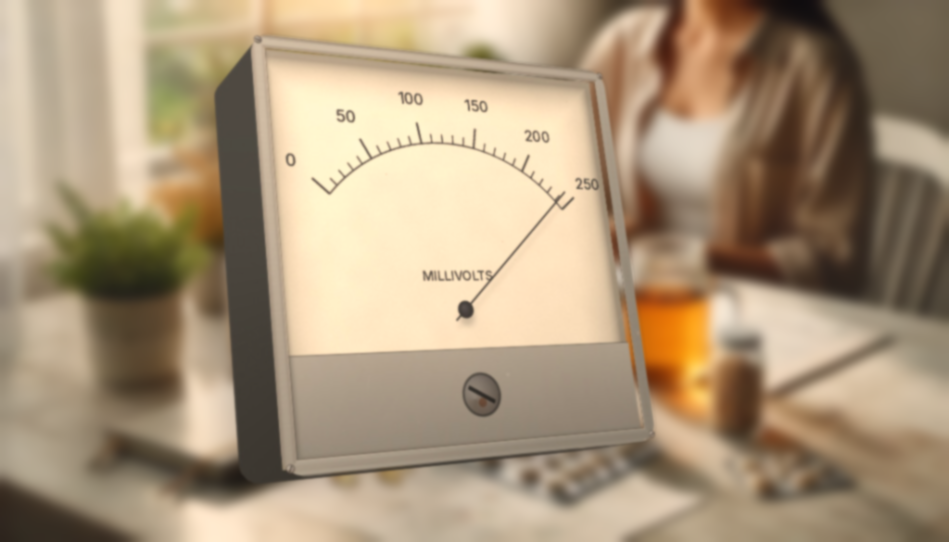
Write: 240 mV
